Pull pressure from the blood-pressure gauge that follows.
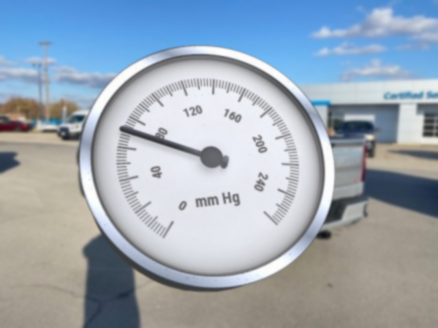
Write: 70 mmHg
